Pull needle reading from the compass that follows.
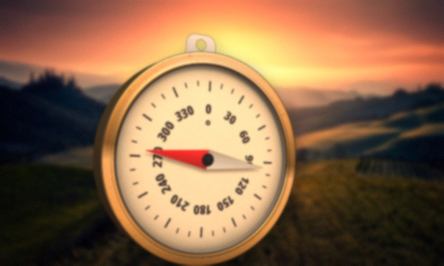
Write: 275 °
